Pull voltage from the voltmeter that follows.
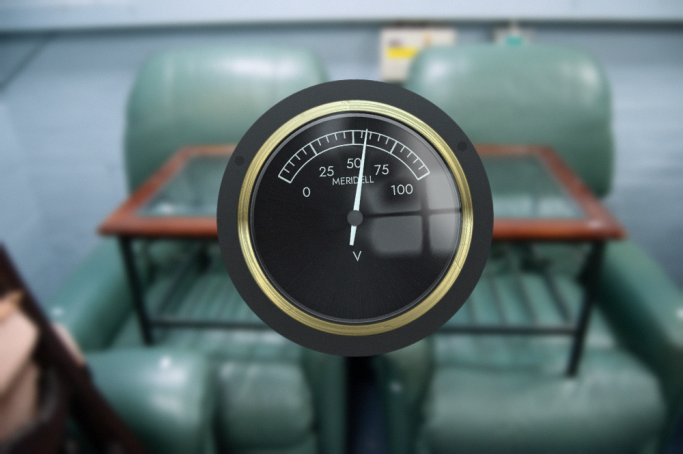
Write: 57.5 V
